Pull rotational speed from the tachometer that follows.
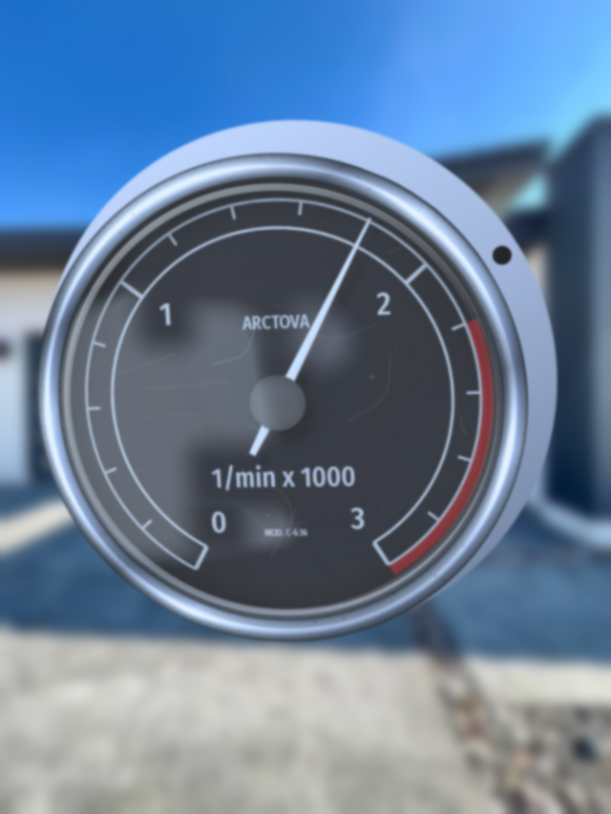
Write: 1800 rpm
